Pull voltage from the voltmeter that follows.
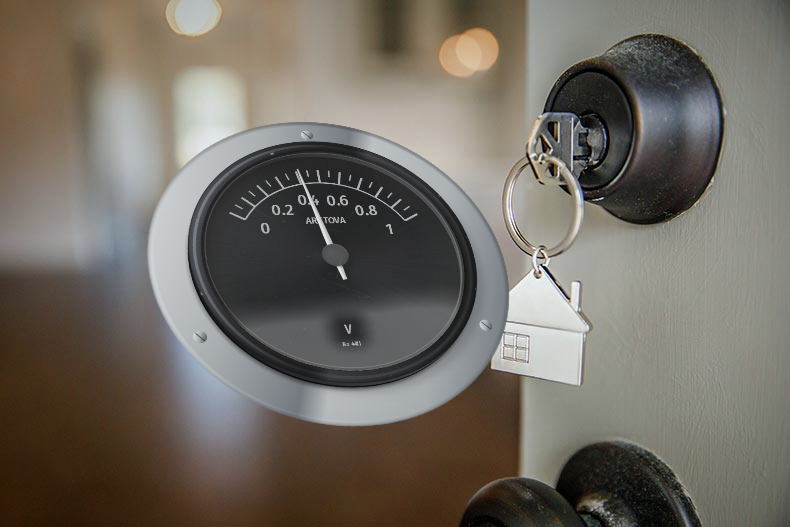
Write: 0.4 V
